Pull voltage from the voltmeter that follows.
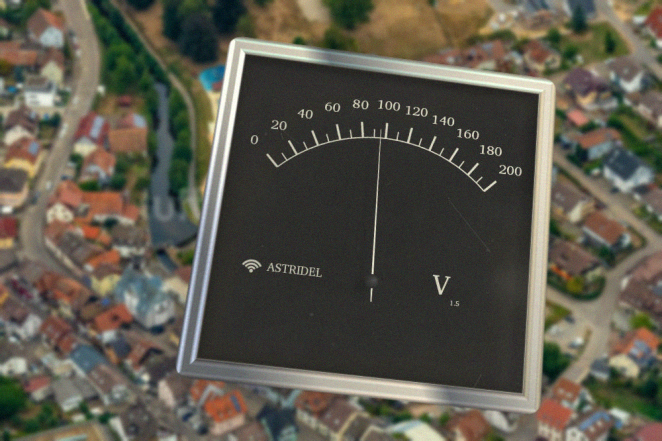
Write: 95 V
